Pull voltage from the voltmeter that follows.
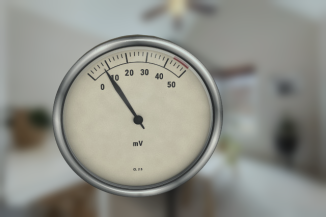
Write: 8 mV
